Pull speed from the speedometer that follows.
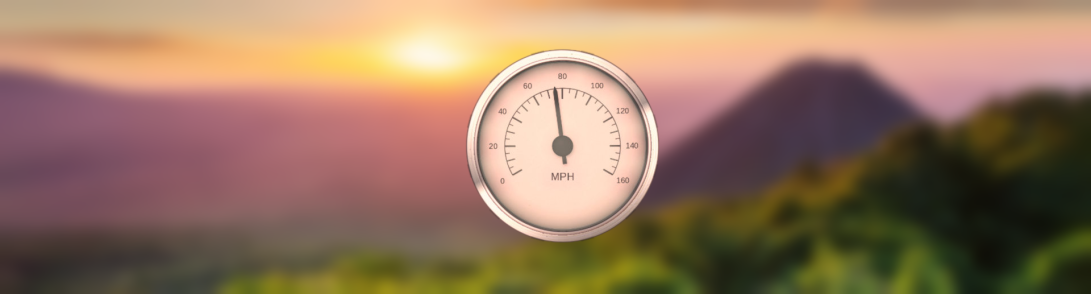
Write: 75 mph
